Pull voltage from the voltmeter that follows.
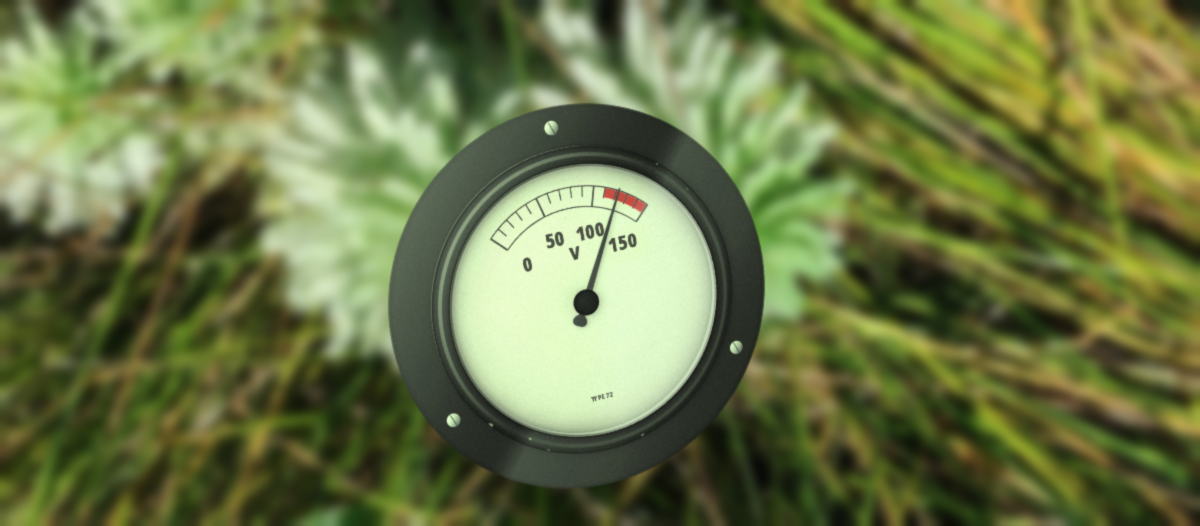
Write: 120 V
